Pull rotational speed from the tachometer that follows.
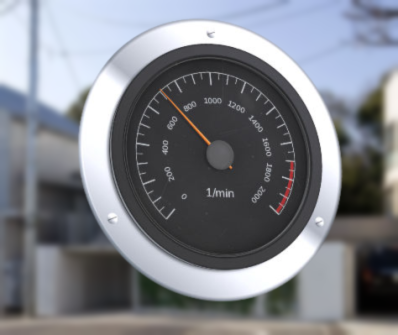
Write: 700 rpm
